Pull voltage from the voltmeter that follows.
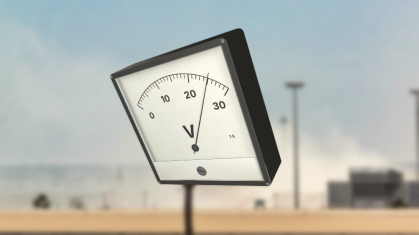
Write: 25 V
